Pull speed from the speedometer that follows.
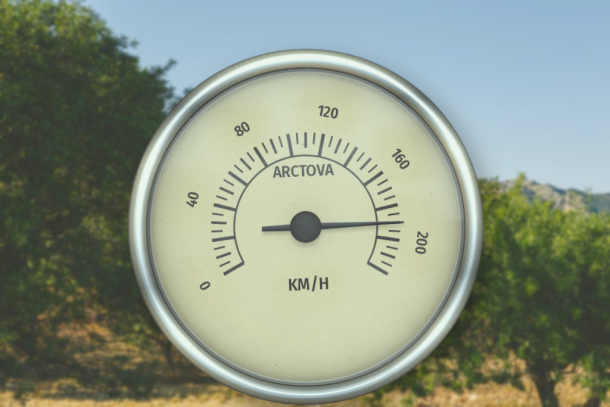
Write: 190 km/h
